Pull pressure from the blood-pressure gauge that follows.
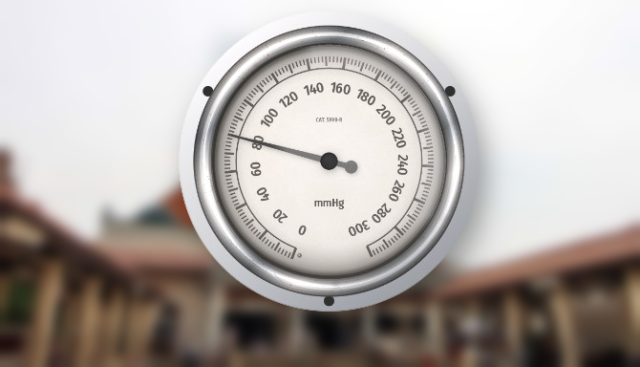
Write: 80 mmHg
